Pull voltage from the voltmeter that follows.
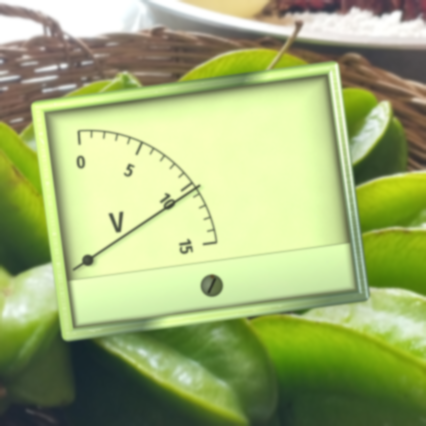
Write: 10.5 V
